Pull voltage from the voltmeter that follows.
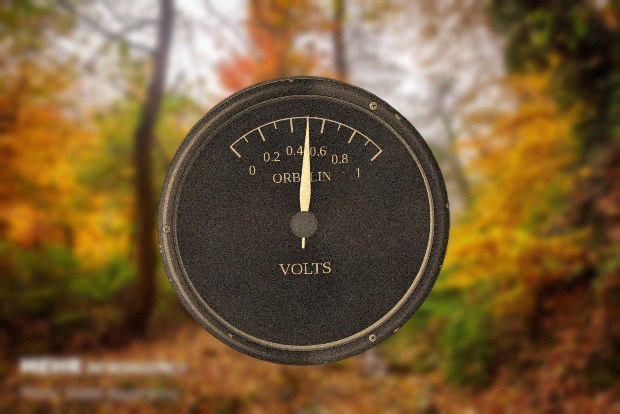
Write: 0.5 V
